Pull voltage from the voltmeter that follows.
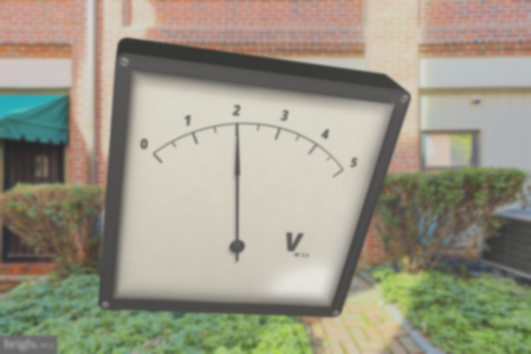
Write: 2 V
